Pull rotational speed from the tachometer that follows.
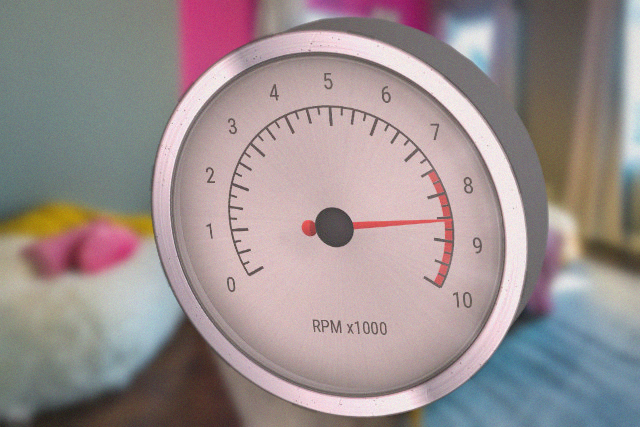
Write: 8500 rpm
